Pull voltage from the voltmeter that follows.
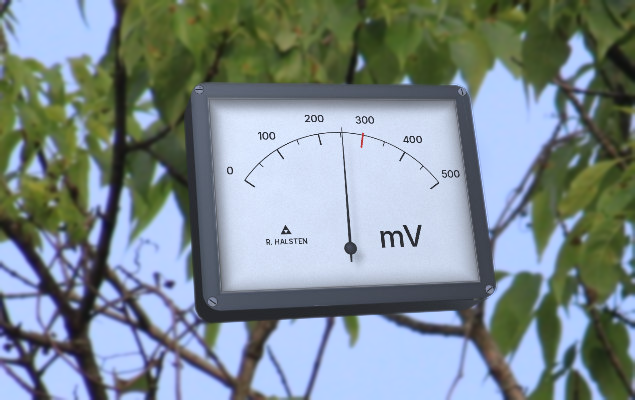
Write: 250 mV
